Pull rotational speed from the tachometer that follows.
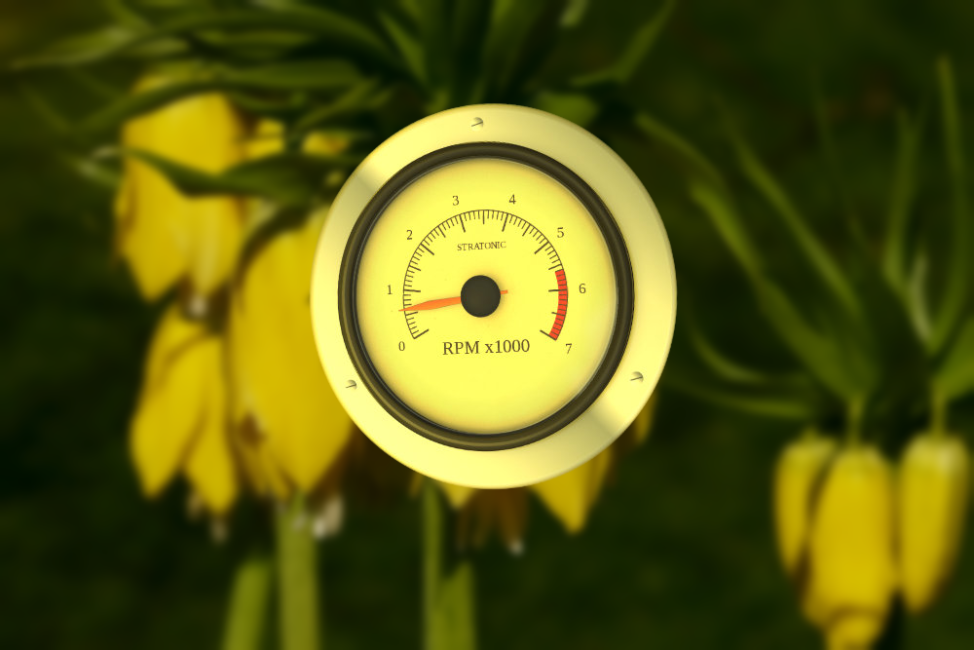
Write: 600 rpm
